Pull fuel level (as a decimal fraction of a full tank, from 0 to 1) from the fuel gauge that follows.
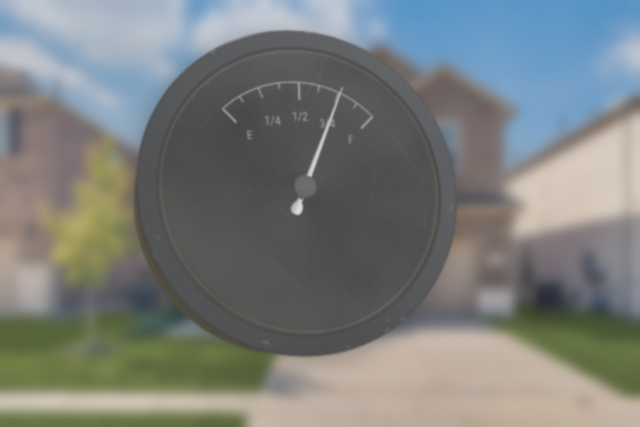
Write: 0.75
